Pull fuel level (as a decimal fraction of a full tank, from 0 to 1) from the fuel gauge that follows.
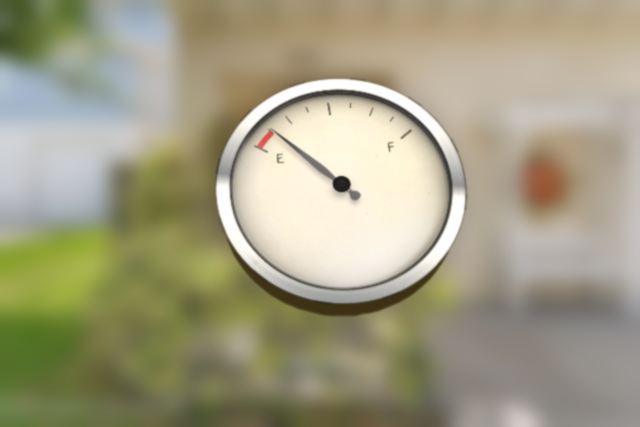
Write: 0.125
